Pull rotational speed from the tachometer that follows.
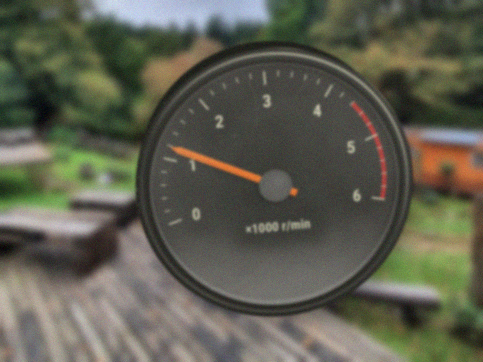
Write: 1200 rpm
